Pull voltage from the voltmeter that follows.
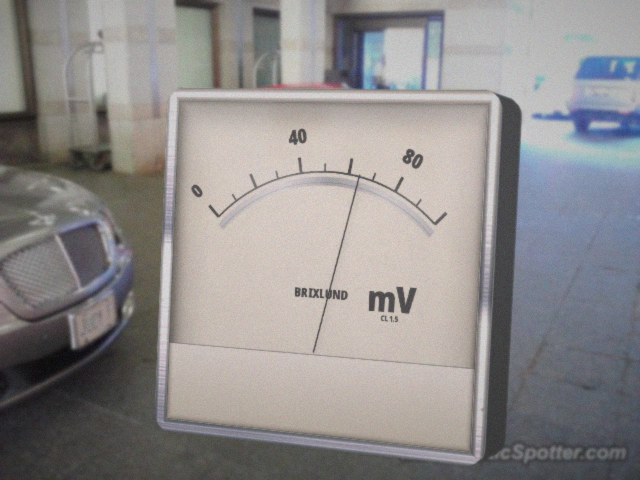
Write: 65 mV
